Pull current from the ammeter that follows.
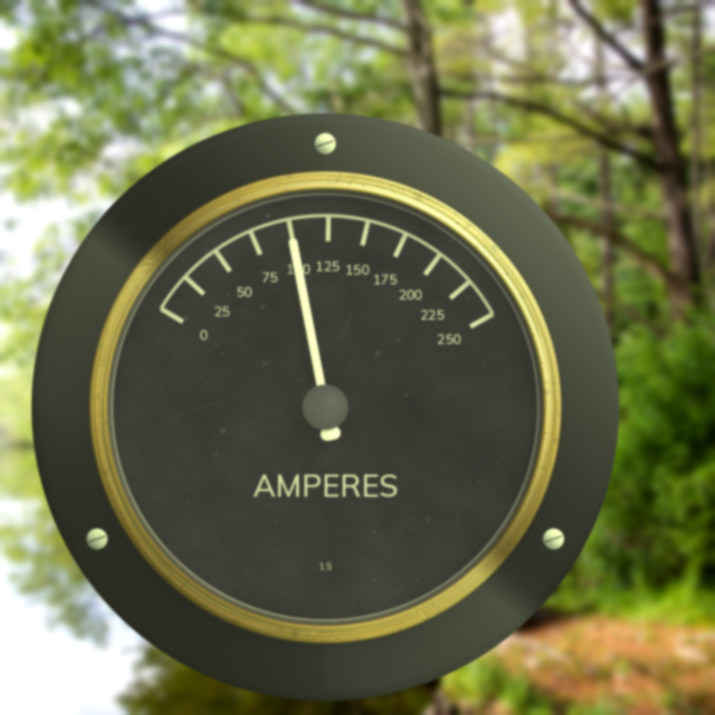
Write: 100 A
